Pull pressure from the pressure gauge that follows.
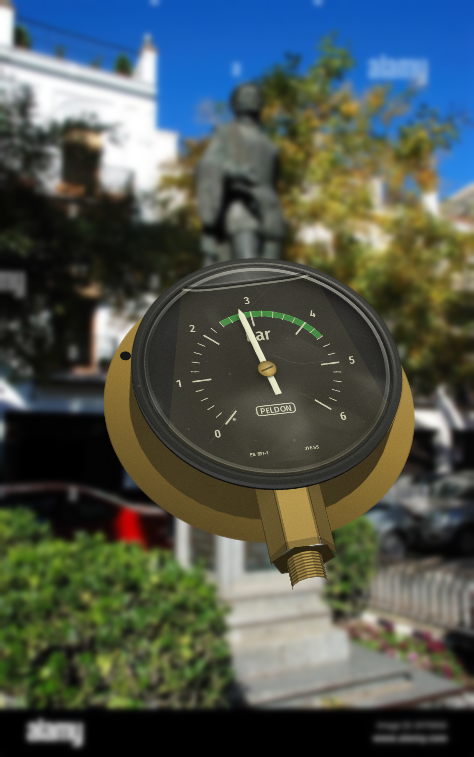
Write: 2.8 bar
